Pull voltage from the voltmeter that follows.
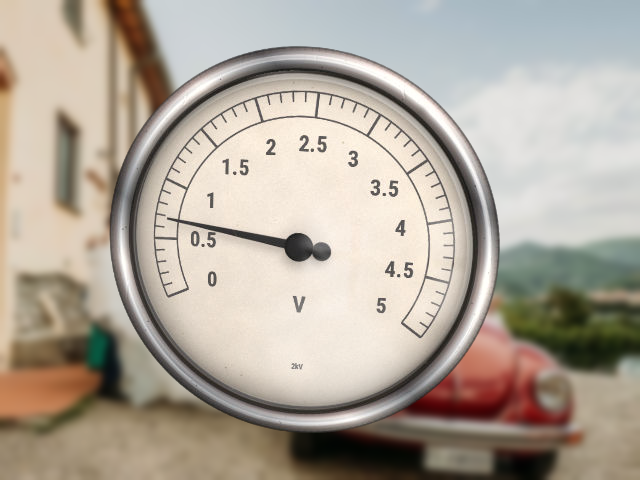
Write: 0.7 V
